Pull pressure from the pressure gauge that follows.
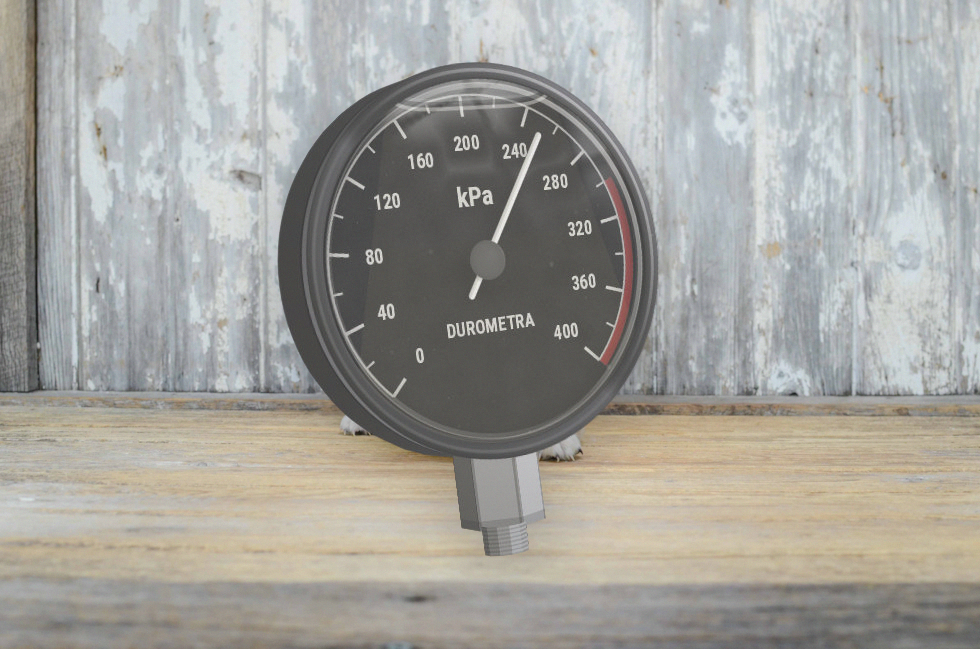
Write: 250 kPa
